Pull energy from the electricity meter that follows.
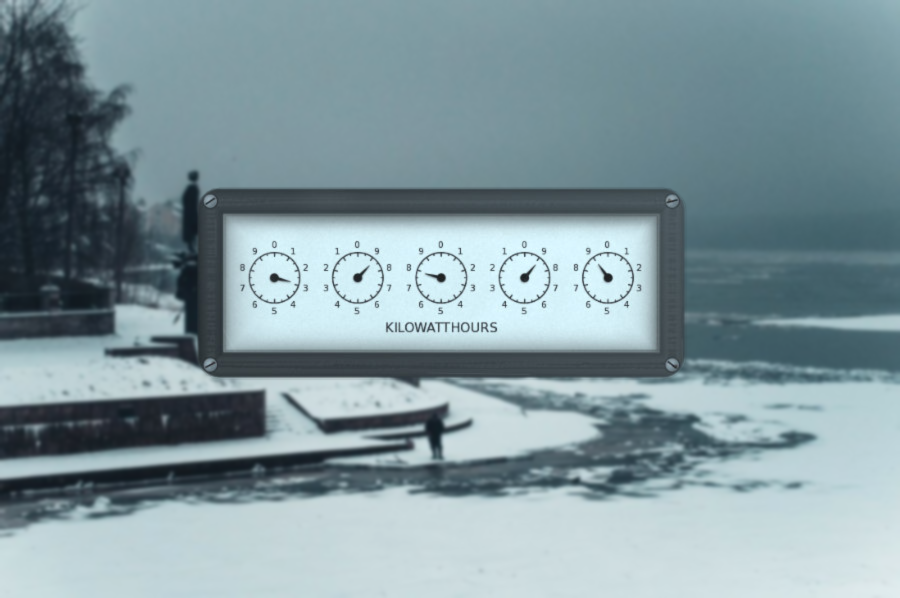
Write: 28789 kWh
